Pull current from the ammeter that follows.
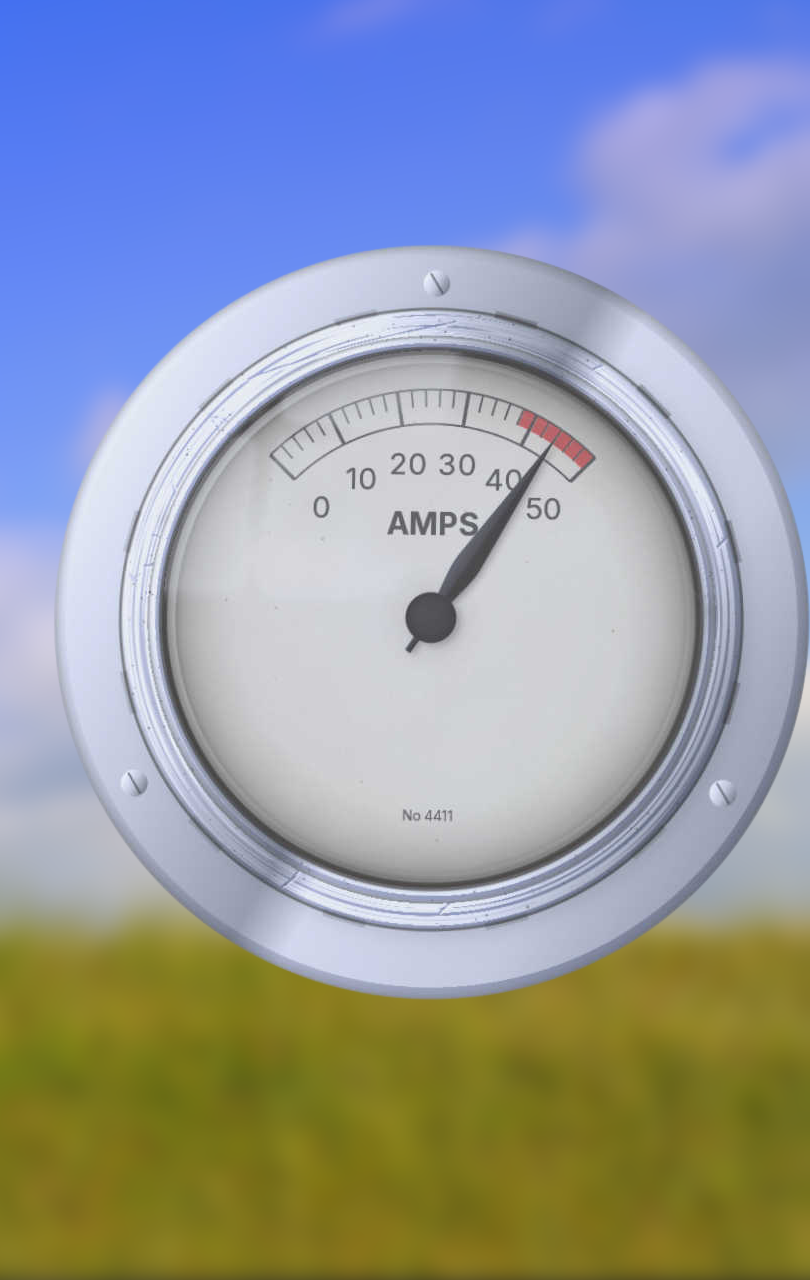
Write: 44 A
